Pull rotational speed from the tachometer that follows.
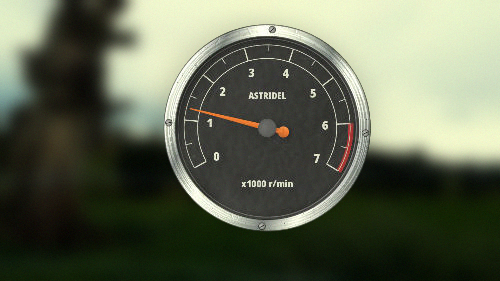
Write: 1250 rpm
